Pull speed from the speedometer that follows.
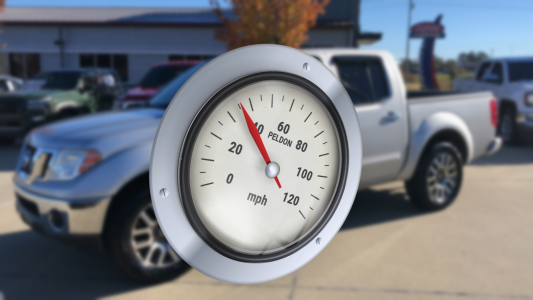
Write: 35 mph
